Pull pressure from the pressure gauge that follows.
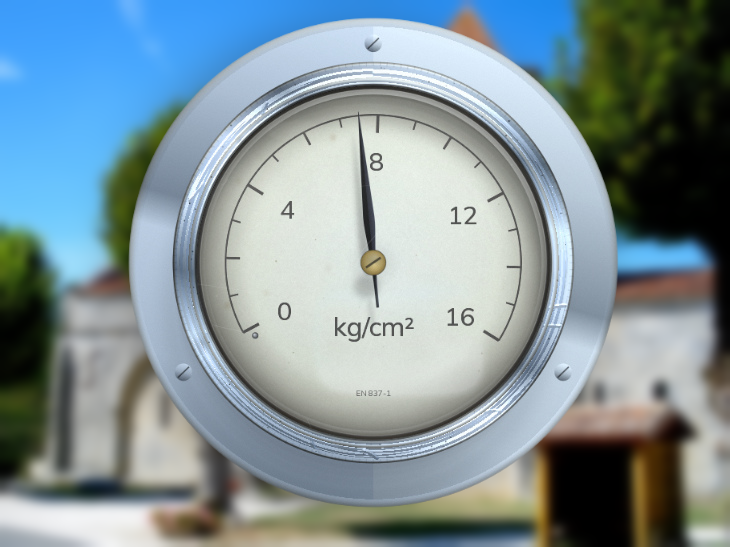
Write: 7.5 kg/cm²
